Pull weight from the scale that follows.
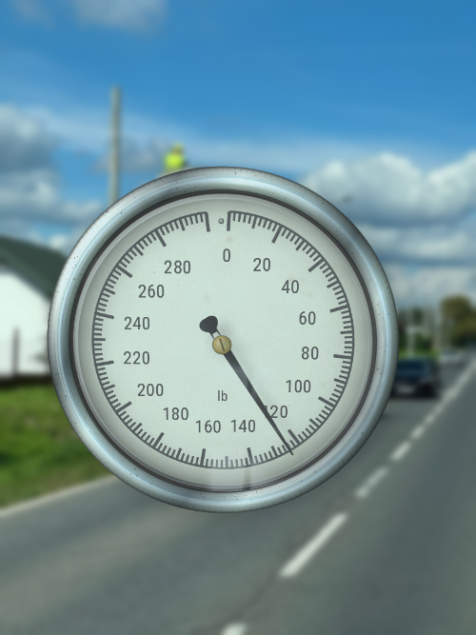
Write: 124 lb
